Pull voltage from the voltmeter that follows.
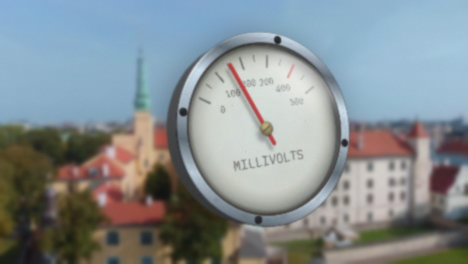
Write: 150 mV
